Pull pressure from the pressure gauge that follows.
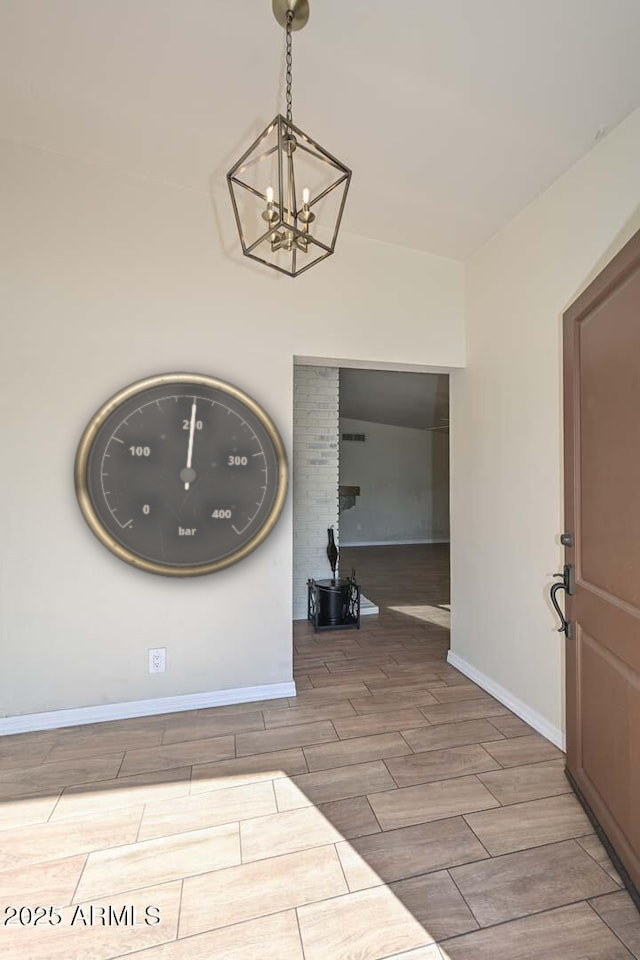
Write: 200 bar
